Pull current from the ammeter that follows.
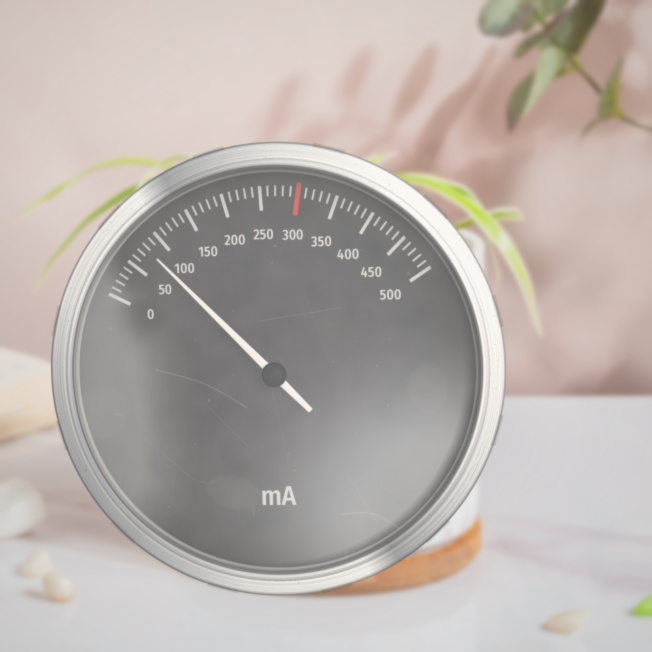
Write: 80 mA
